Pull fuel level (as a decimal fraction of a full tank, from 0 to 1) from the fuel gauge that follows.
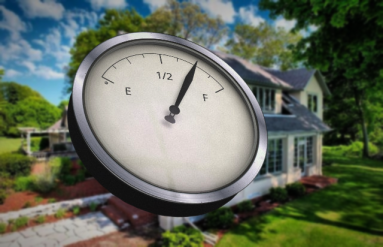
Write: 0.75
